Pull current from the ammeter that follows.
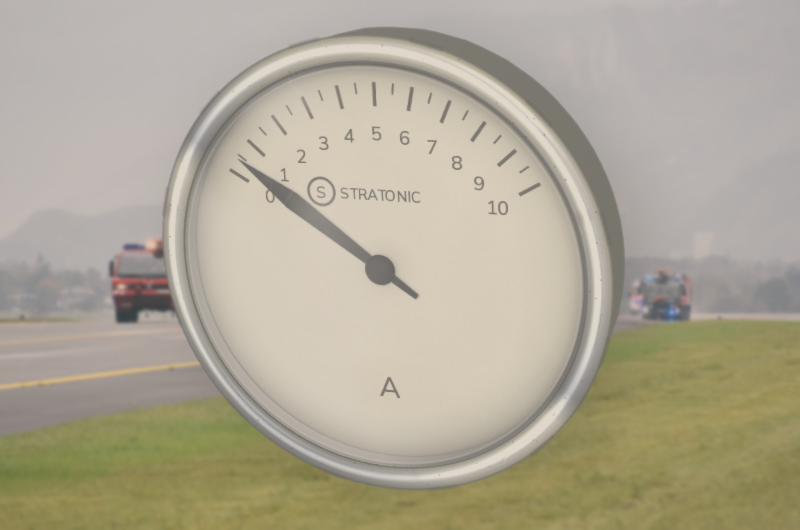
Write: 0.5 A
